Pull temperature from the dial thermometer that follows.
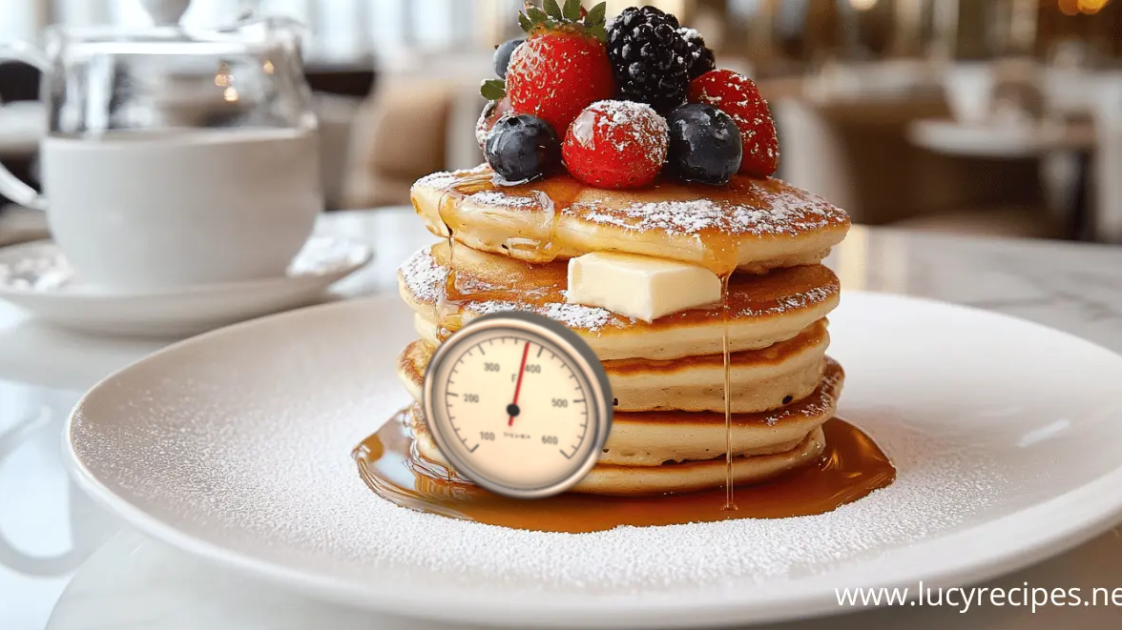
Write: 380 °F
